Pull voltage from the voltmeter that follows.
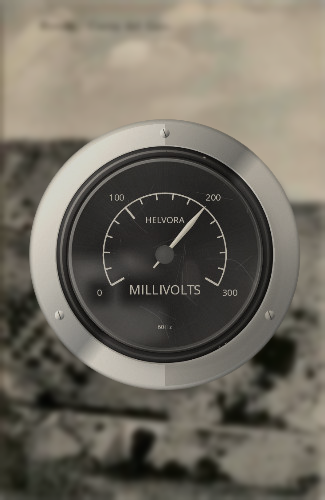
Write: 200 mV
